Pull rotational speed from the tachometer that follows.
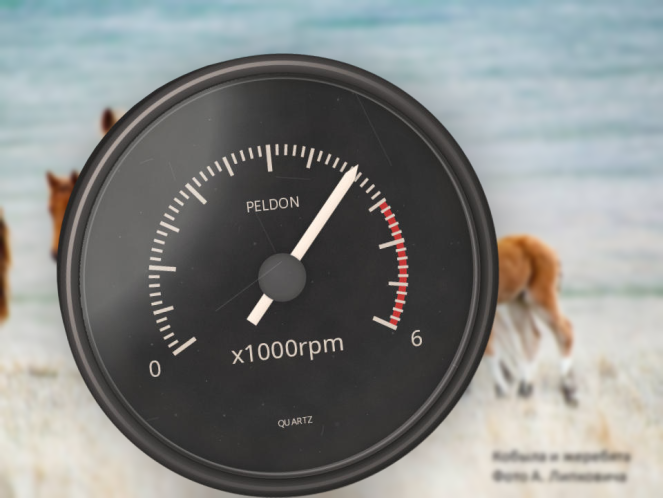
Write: 4000 rpm
